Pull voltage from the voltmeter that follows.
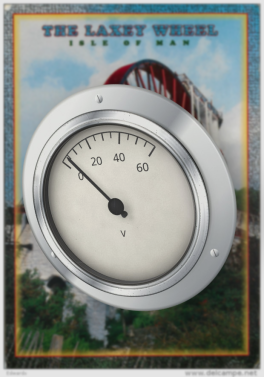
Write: 5 V
